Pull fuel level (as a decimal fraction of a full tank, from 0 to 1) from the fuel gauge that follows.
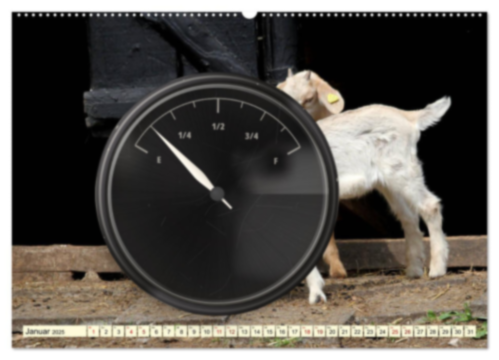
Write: 0.125
